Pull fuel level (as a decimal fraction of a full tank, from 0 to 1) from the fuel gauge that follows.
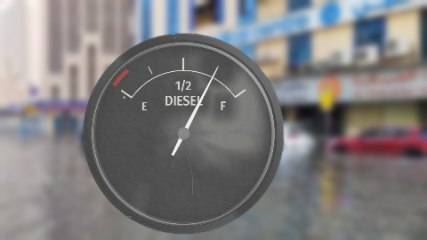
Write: 0.75
